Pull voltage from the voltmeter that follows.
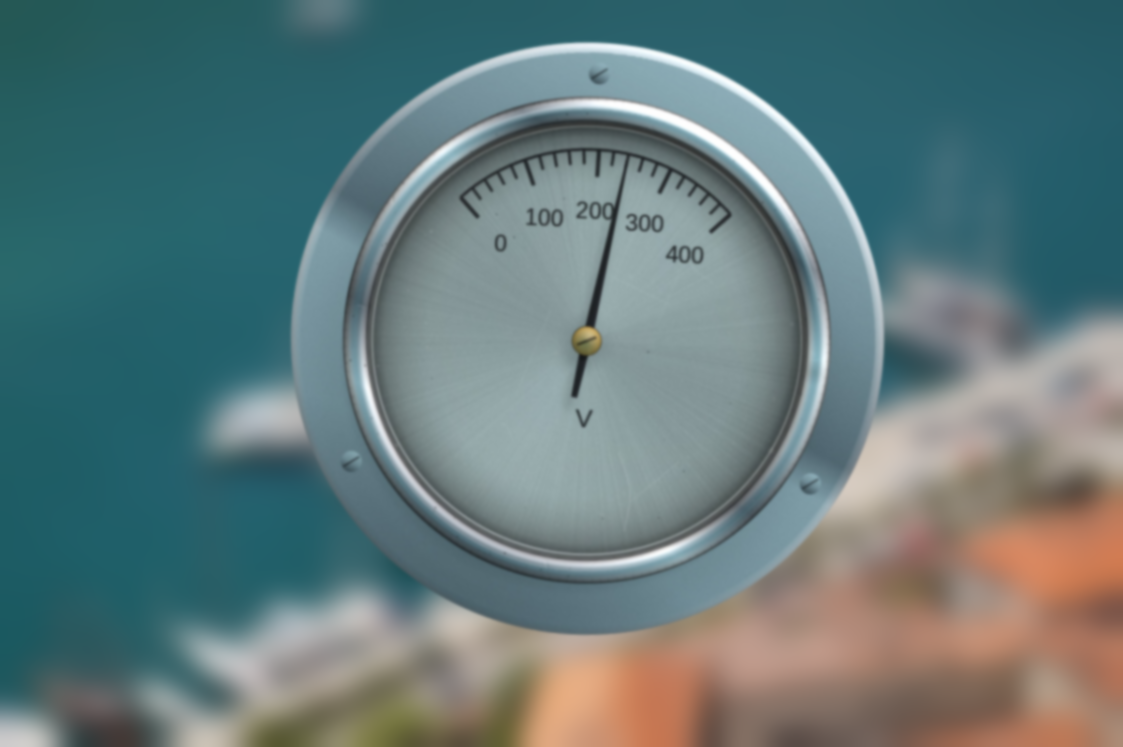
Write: 240 V
